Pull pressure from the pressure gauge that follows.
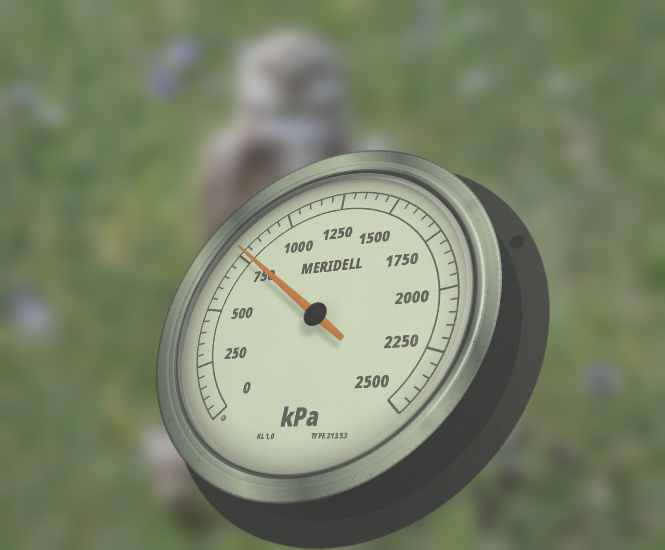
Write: 775 kPa
